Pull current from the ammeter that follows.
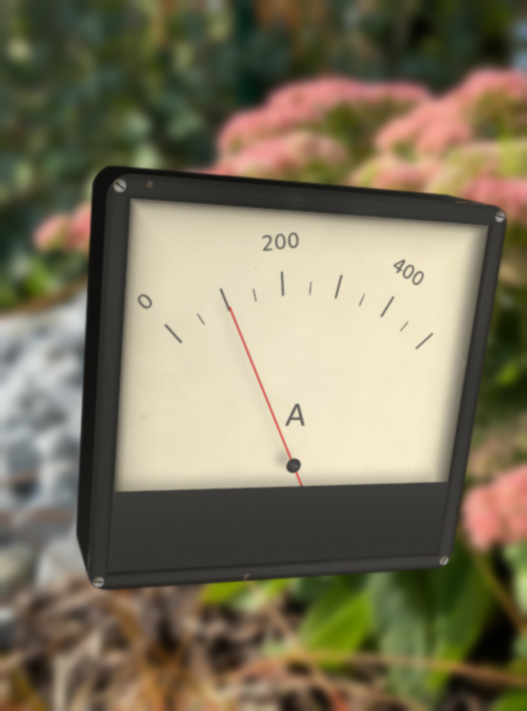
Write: 100 A
